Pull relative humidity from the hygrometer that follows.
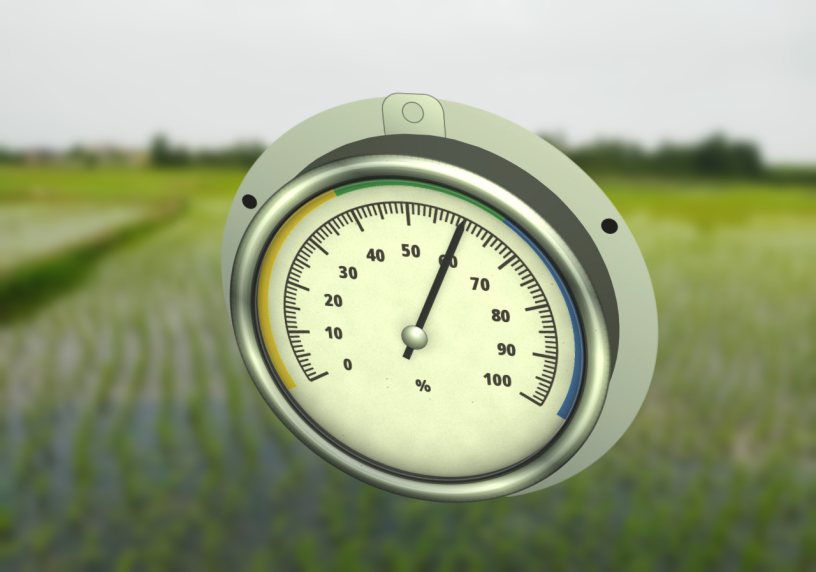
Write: 60 %
